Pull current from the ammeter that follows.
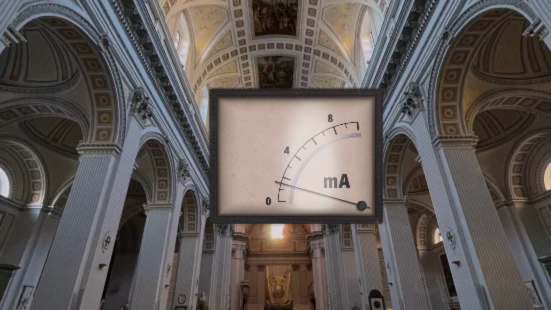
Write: 1.5 mA
